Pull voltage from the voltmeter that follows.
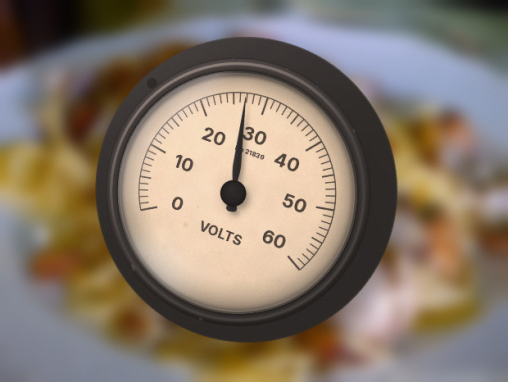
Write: 27 V
